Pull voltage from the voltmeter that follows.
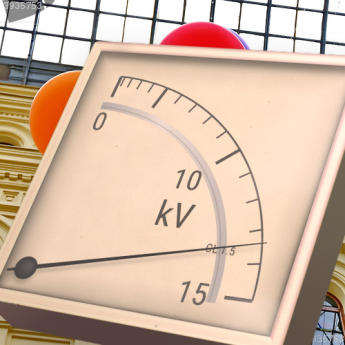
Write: 13.5 kV
